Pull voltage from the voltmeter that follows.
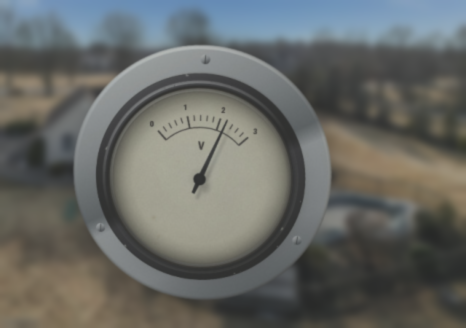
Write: 2.2 V
